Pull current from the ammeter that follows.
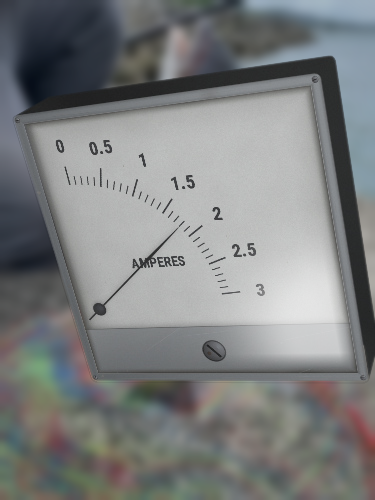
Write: 1.8 A
